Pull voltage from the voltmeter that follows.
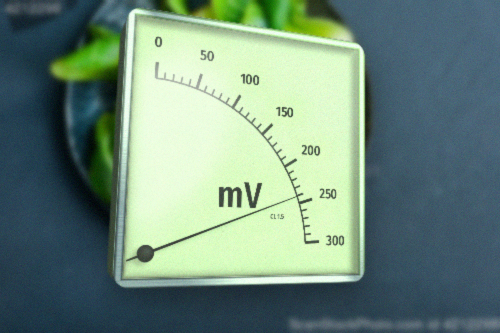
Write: 240 mV
